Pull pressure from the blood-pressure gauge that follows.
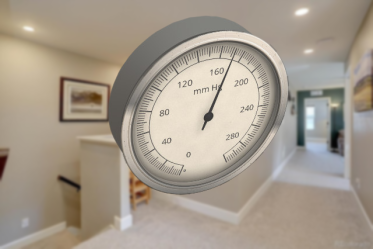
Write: 170 mmHg
